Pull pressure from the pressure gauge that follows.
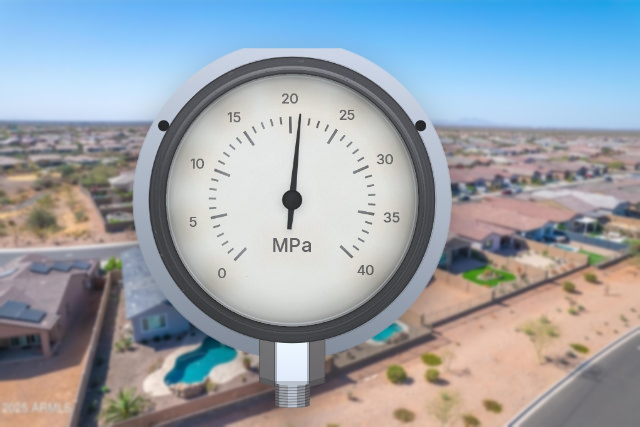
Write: 21 MPa
